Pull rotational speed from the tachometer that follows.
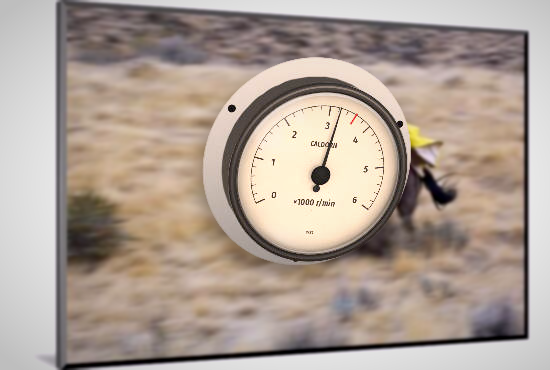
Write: 3200 rpm
